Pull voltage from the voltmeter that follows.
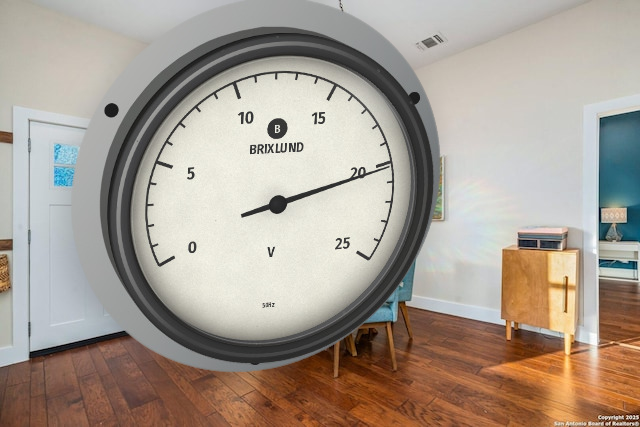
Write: 20 V
